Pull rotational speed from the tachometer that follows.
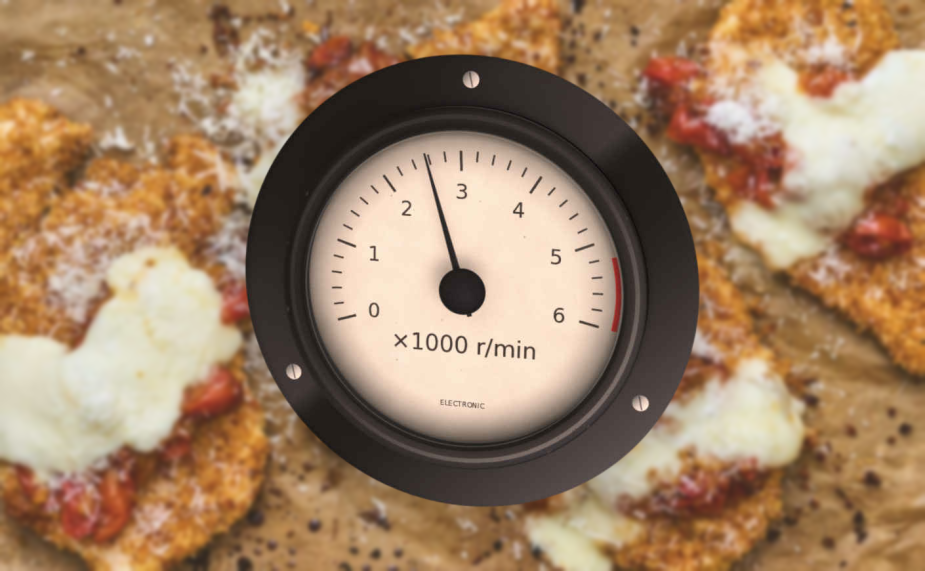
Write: 2600 rpm
